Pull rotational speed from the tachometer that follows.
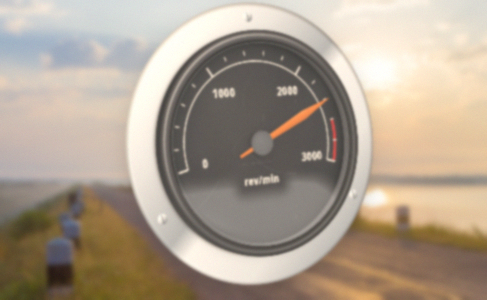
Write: 2400 rpm
